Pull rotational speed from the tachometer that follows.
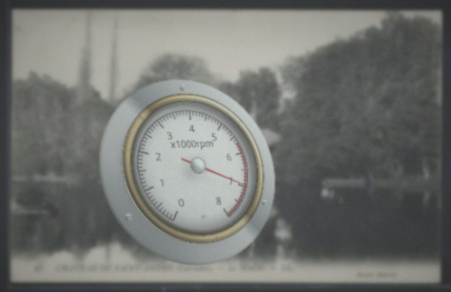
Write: 7000 rpm
